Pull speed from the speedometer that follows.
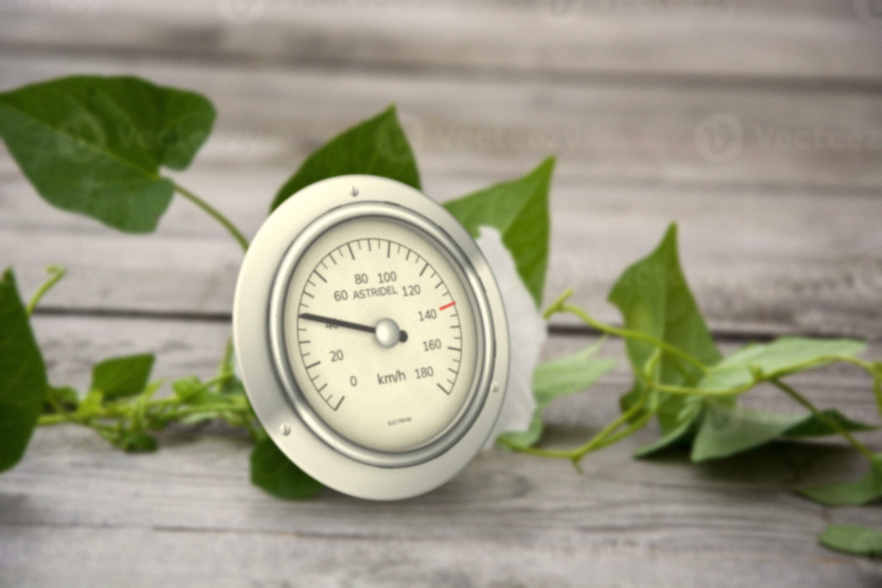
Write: 40 km/h
